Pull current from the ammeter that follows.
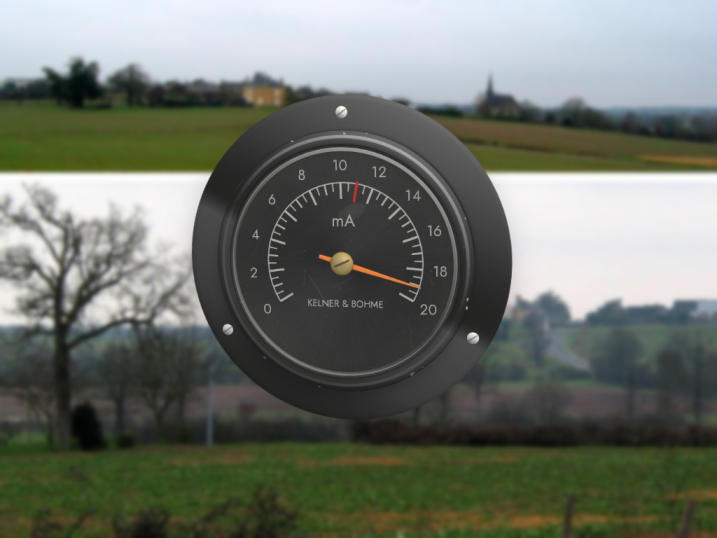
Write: 19 mA
